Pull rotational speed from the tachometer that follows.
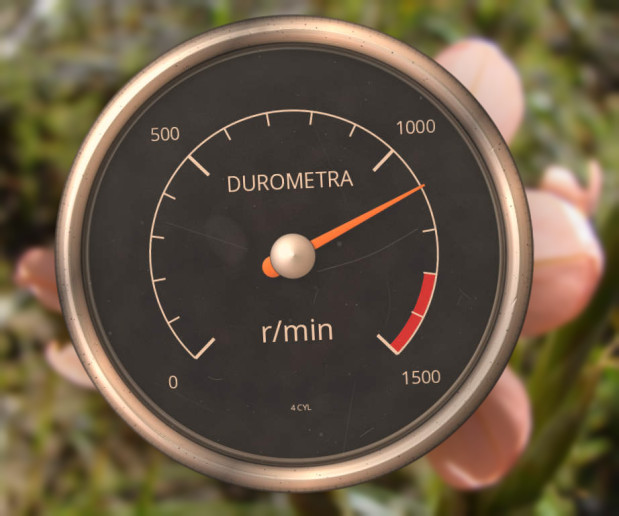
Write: 1100 rpm
